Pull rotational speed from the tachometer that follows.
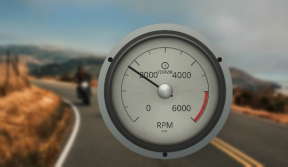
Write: 1750 rpm
